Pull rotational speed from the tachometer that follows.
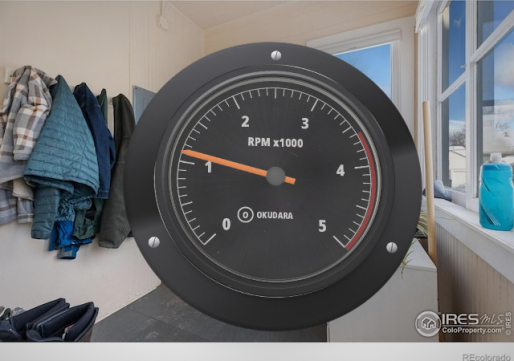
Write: 1100 rpm
